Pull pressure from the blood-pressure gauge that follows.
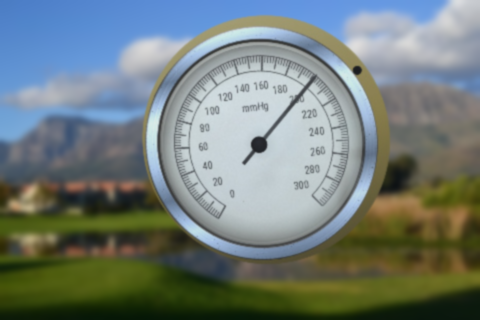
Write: 200 mmHg
